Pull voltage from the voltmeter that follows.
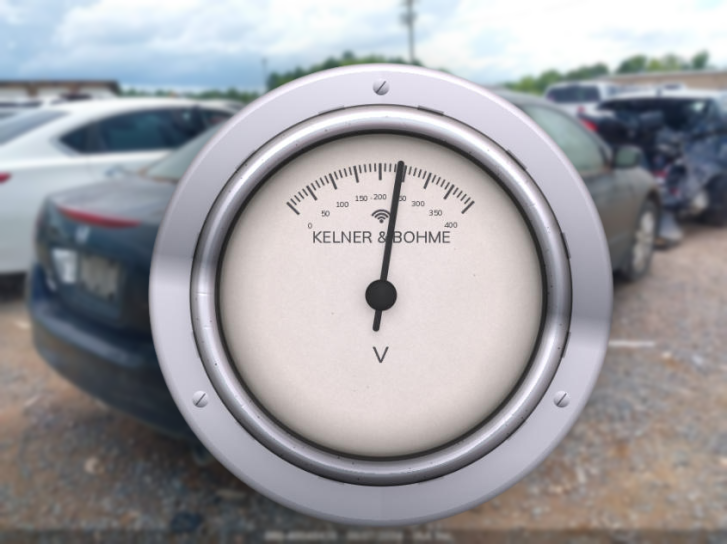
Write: 240 V
